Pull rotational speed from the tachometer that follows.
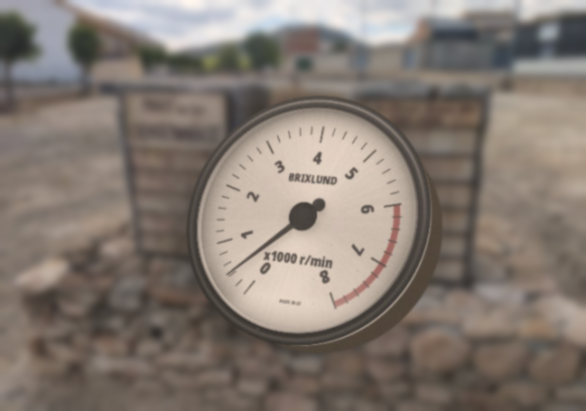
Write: 400 rpm
